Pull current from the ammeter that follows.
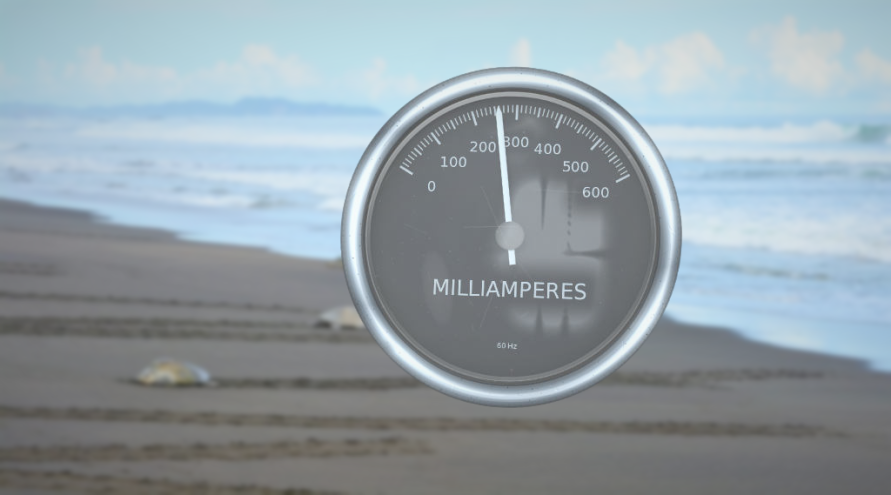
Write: 260 mA
